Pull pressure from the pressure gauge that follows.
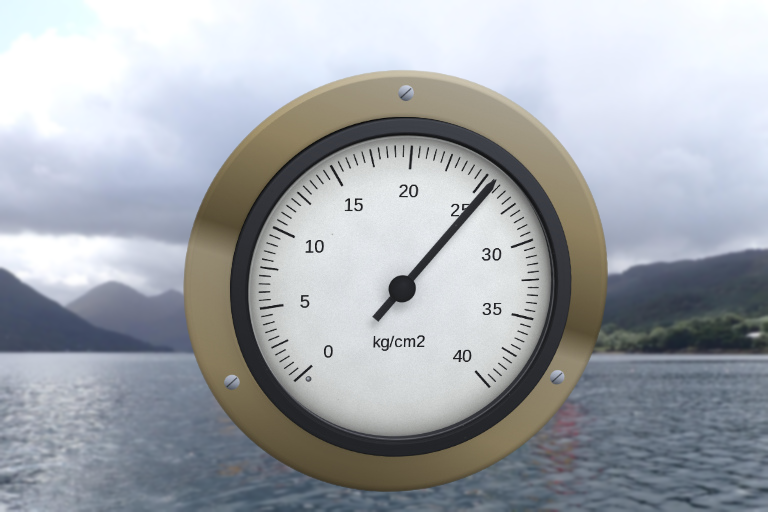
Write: 25.5 kg/cm²
